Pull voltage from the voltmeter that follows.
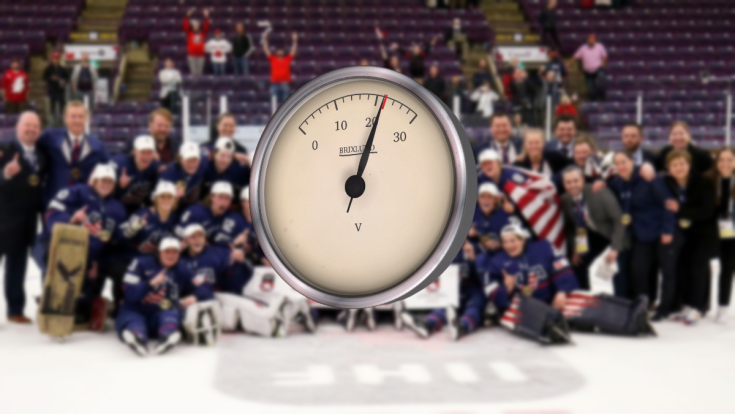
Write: 22 V
